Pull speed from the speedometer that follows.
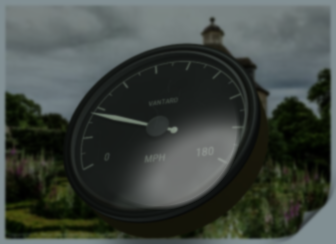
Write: 35 mph
